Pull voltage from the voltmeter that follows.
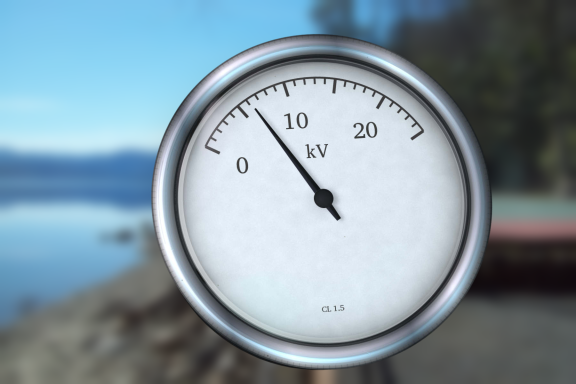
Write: 6 kV
